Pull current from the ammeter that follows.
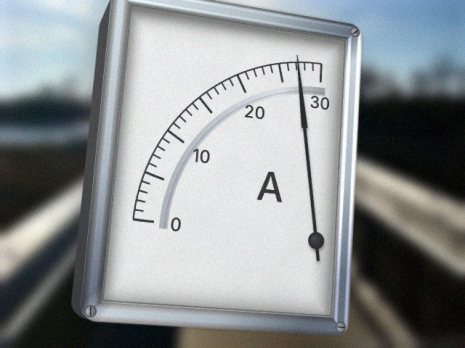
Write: 27 A
